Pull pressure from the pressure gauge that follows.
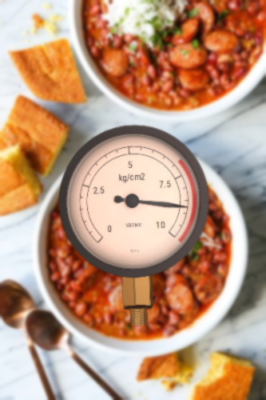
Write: 8.75 kg/cm²
